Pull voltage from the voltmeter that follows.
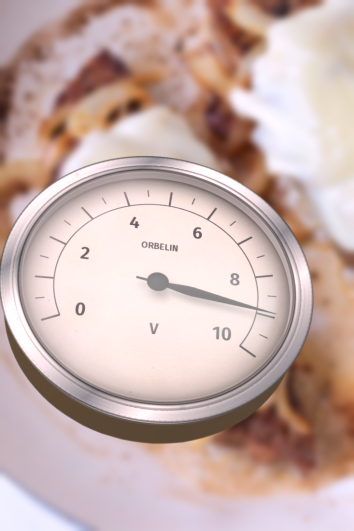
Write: 9 V
